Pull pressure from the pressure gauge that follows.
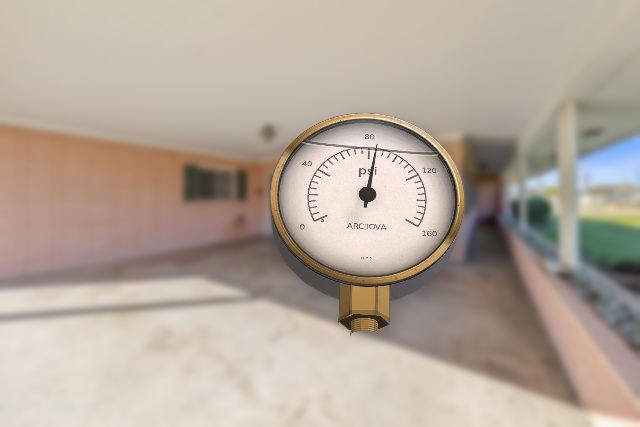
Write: 85 psi
